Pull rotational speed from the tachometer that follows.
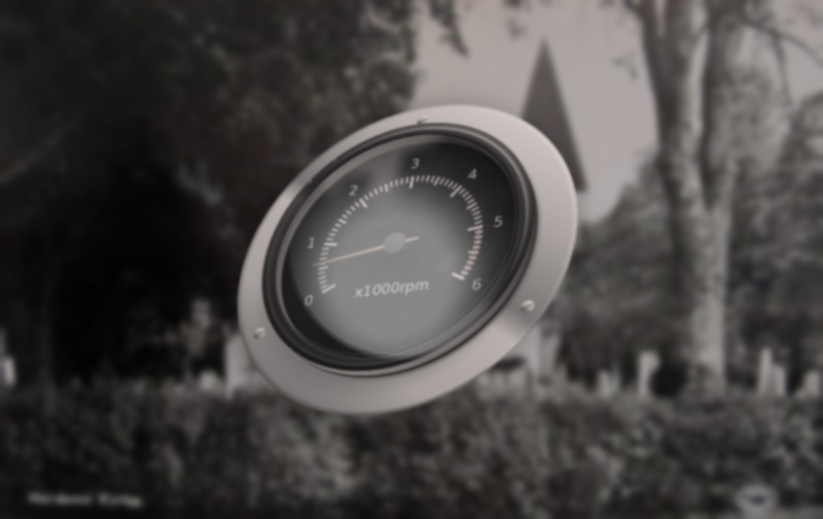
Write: 500 rpm
